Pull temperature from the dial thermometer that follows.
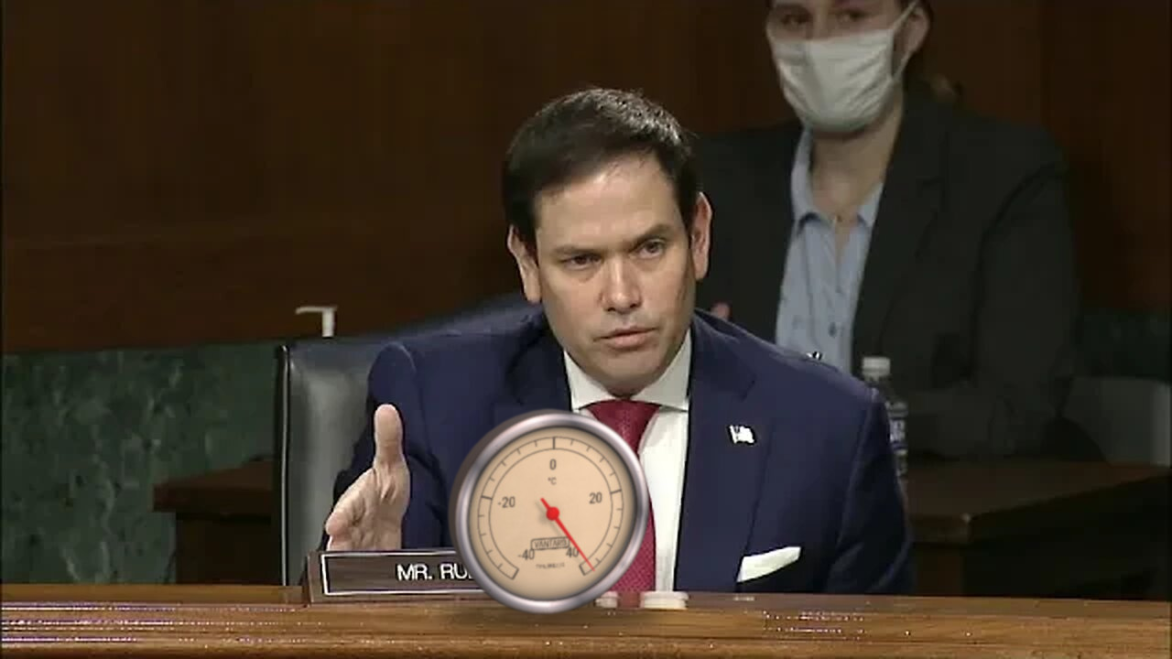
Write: 38 °C
